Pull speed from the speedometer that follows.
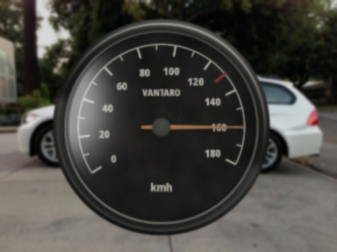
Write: 160 km/h
